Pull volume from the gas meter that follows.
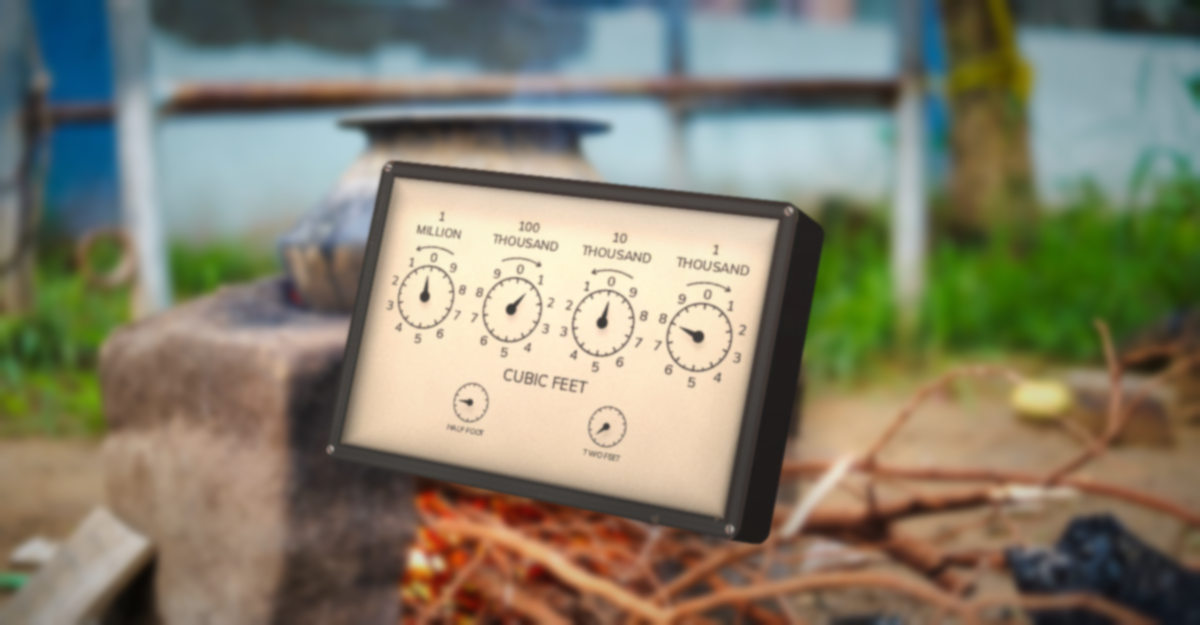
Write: 9800 ft³
